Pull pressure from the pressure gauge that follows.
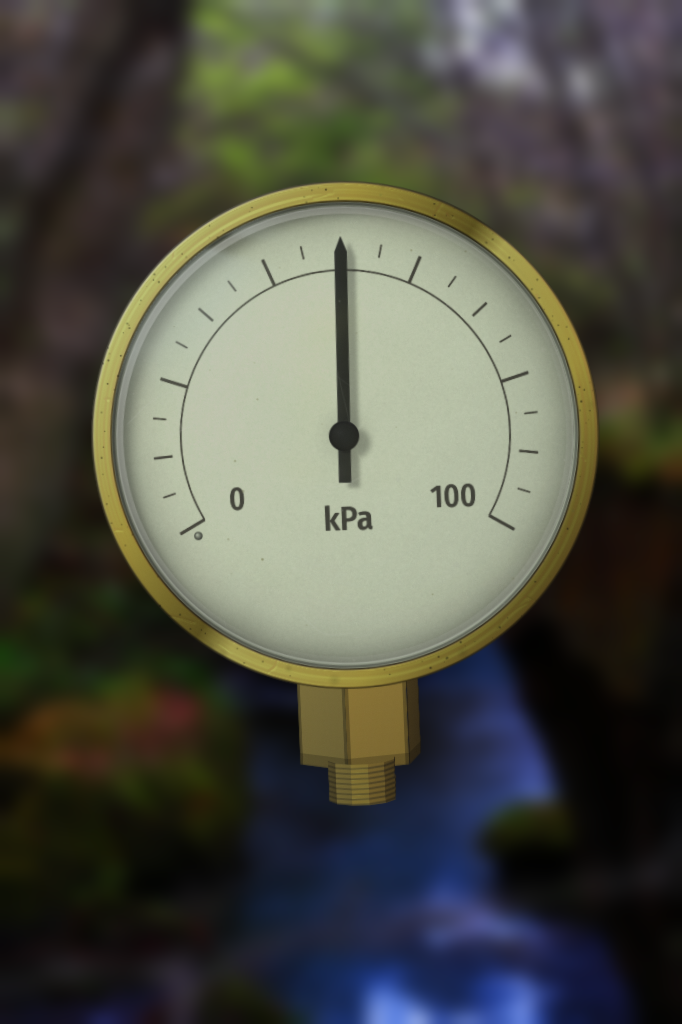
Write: 50 kPa
